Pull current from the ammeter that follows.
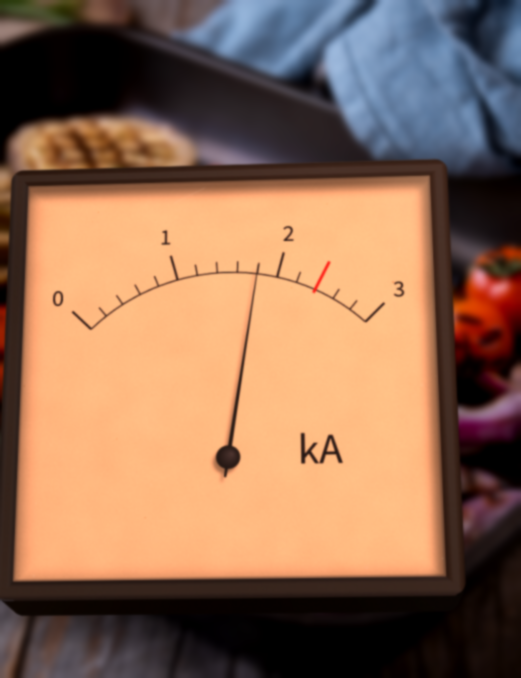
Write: 1.8 kA
